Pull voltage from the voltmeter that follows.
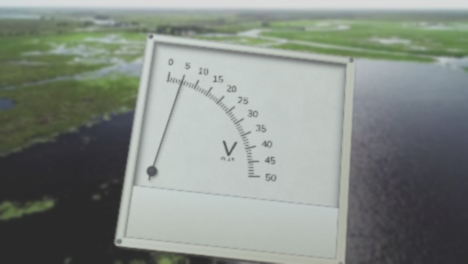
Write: 5 V
